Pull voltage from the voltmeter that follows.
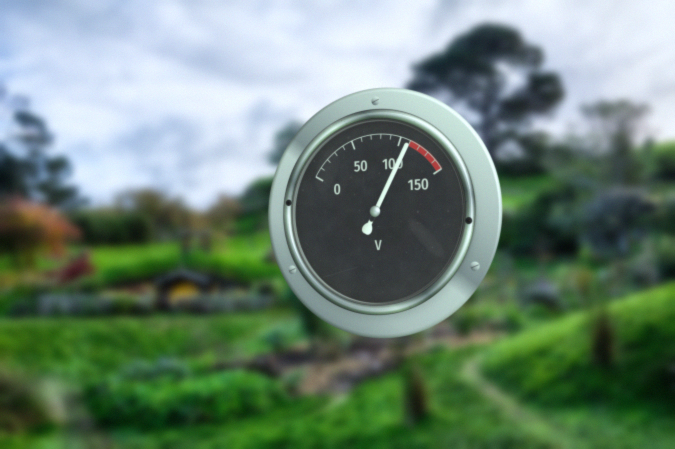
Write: 110 V
